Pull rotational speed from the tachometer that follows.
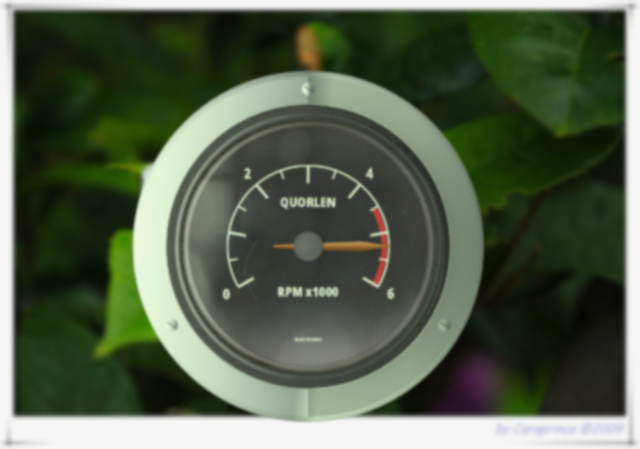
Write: 5250 rpm
